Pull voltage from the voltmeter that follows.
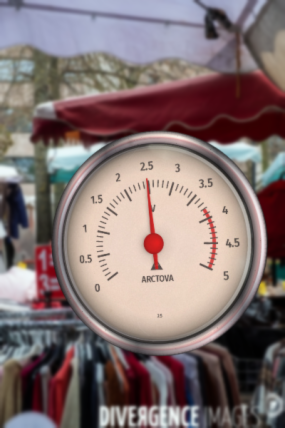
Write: 2.5 V
